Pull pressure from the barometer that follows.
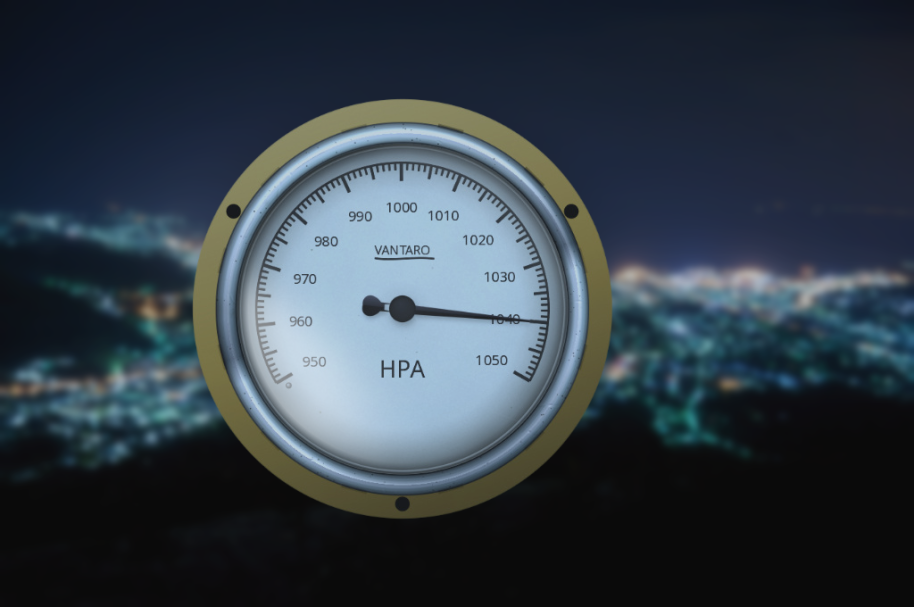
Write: 1040 hPa
